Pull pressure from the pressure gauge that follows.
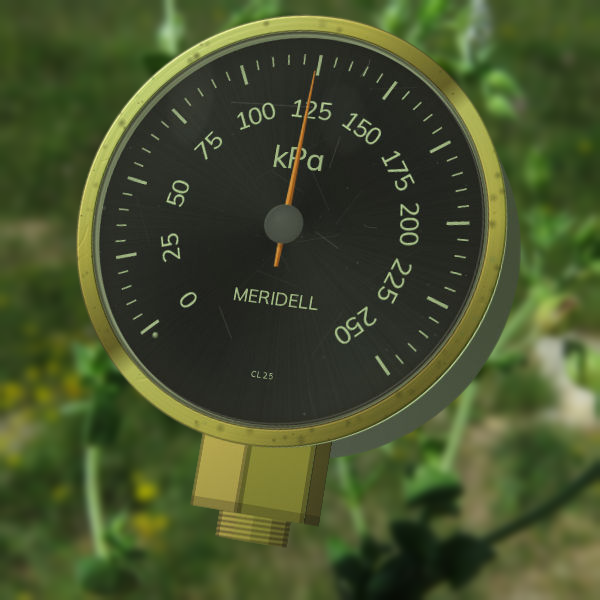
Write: 125 kPa
